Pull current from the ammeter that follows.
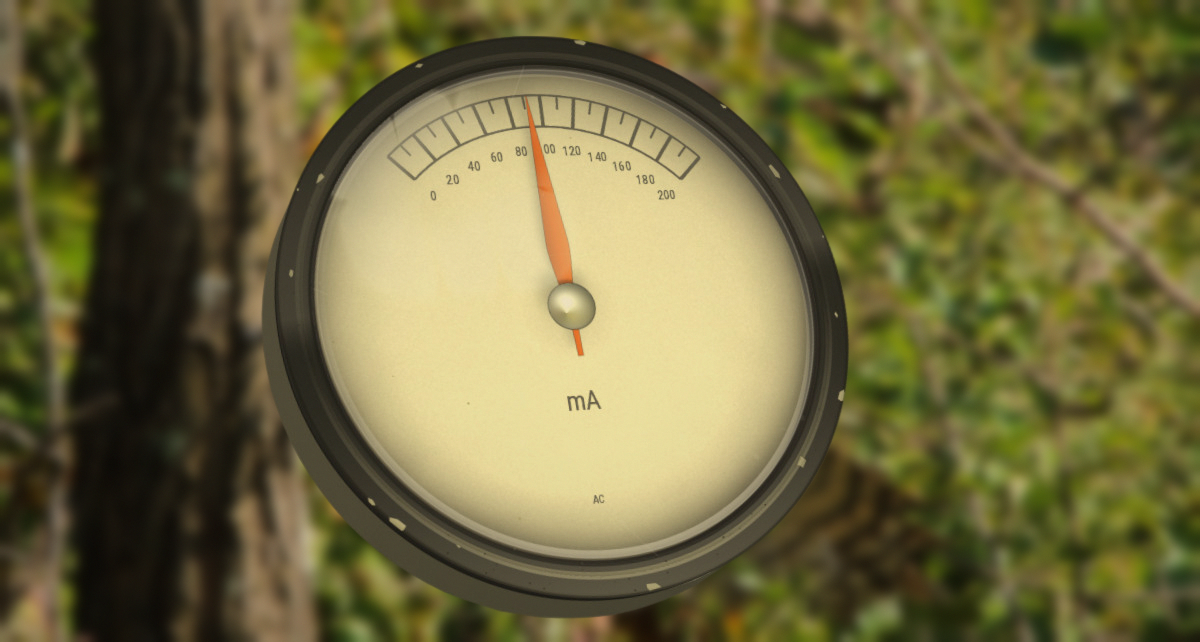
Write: 90 mA
